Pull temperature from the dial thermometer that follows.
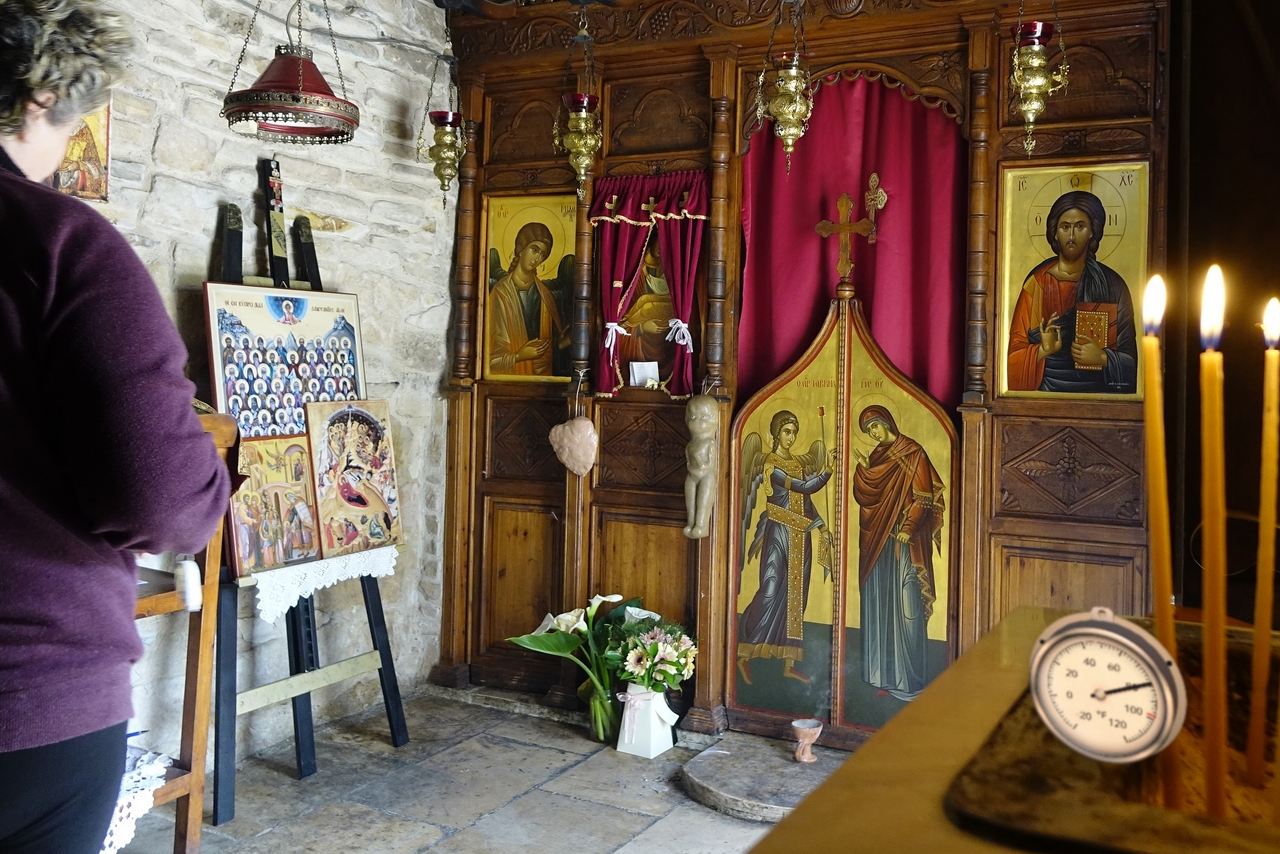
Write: 80 °F
